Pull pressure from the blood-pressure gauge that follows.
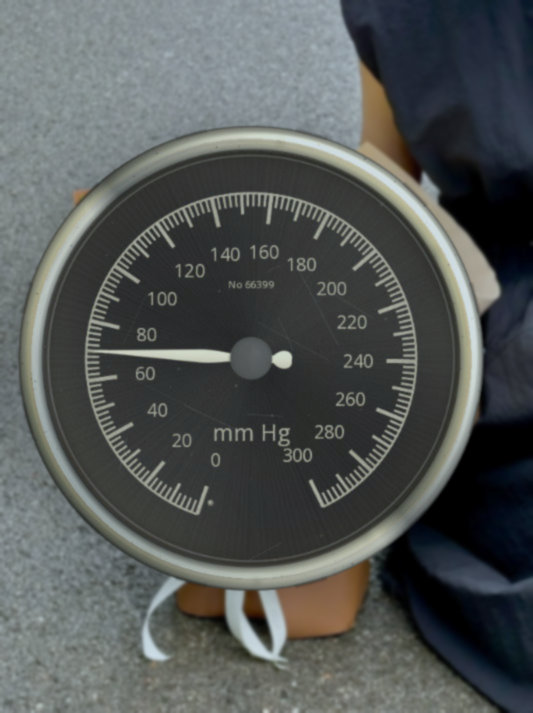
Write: 70 mmHg
